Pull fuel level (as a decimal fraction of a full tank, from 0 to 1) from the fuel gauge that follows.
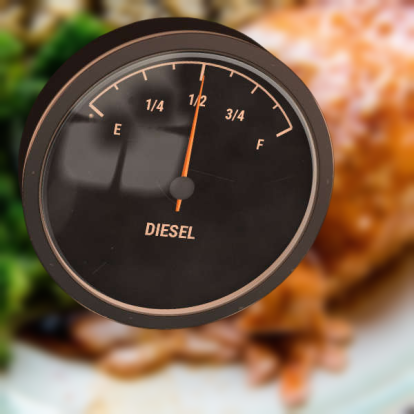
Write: 0.5
